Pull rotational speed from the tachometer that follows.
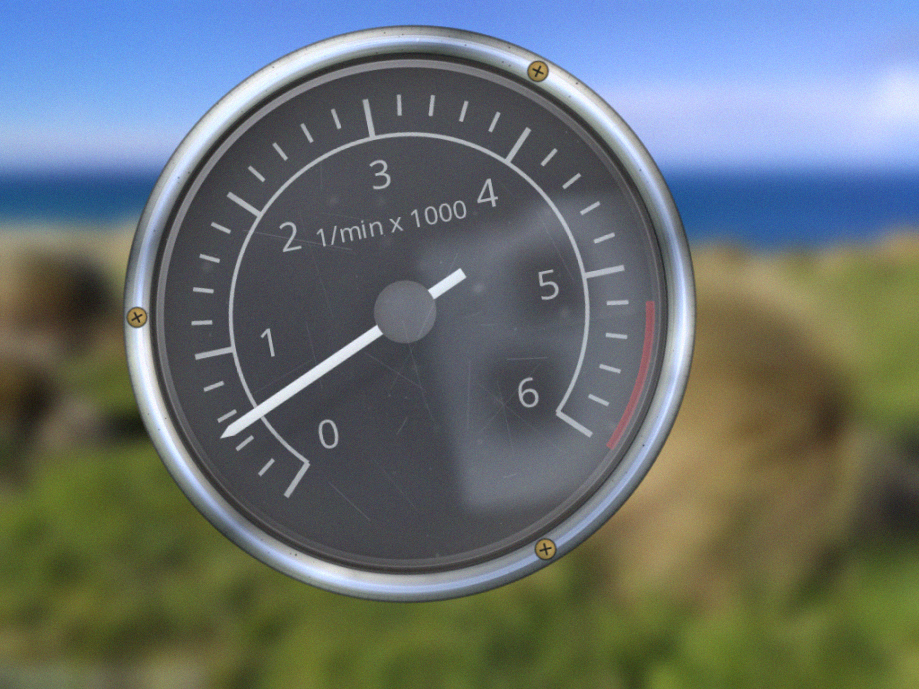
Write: 500 rpm
